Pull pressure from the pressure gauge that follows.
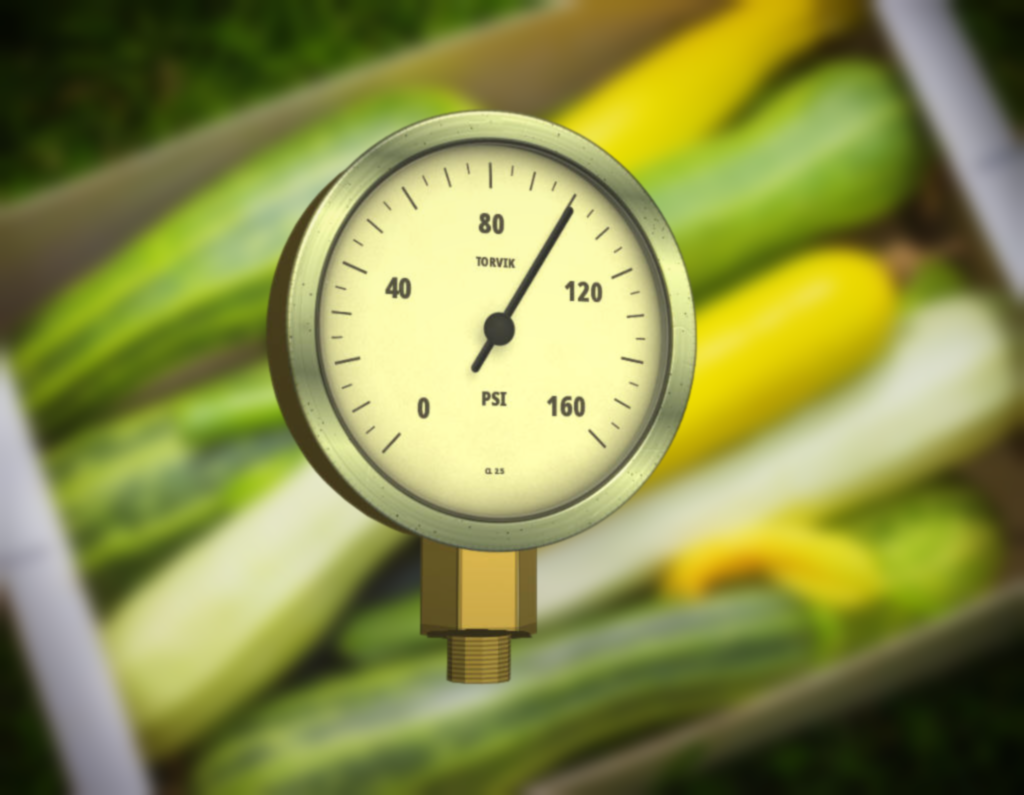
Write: 100 psi
